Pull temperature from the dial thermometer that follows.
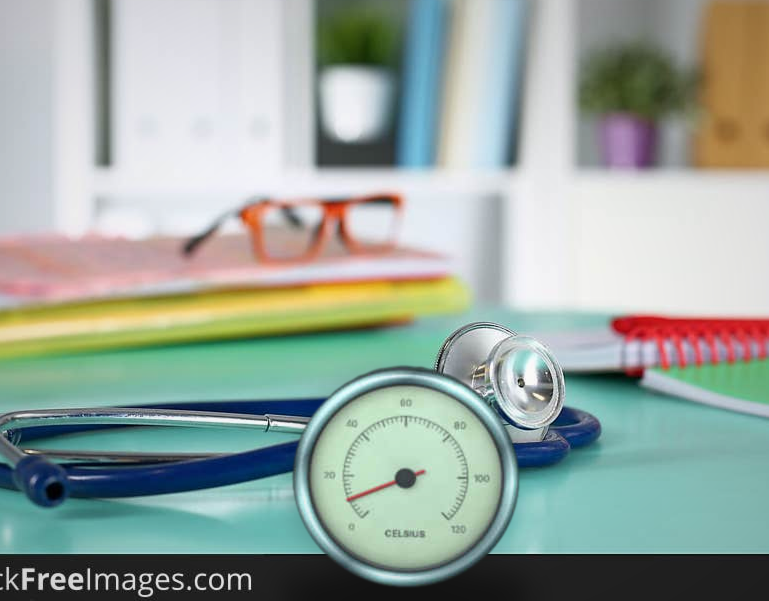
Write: 10 °C
